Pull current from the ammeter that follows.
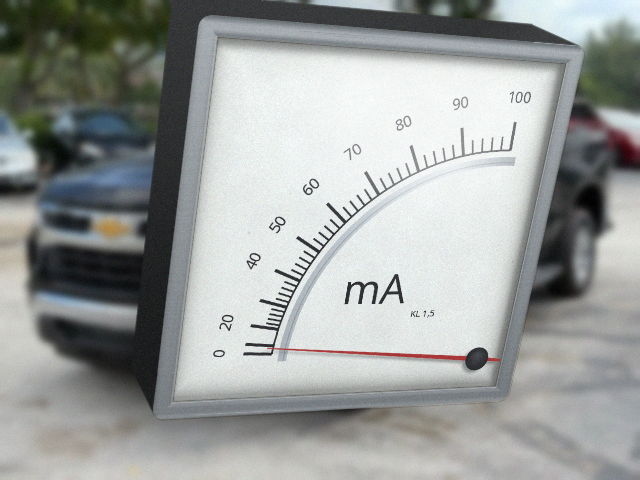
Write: 10 mA
